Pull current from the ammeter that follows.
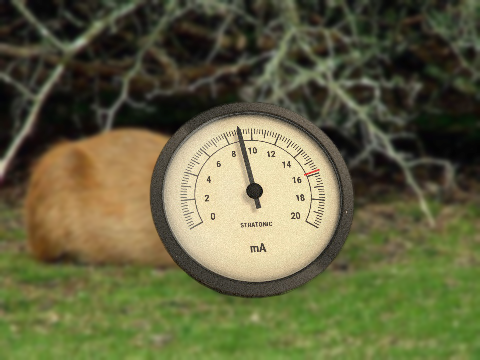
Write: 9 mA
